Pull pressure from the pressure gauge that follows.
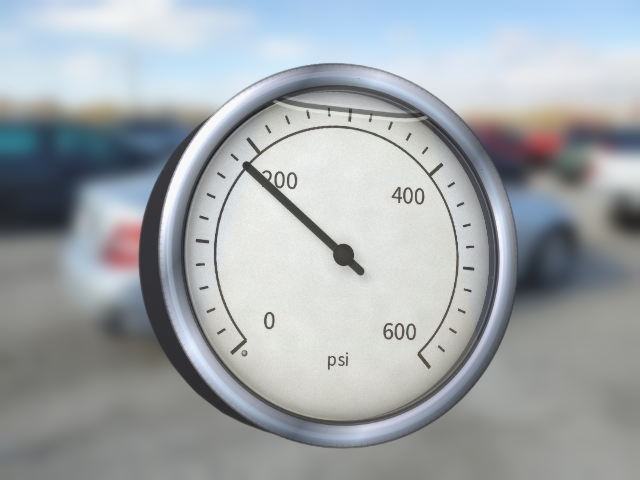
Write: 180 psi
